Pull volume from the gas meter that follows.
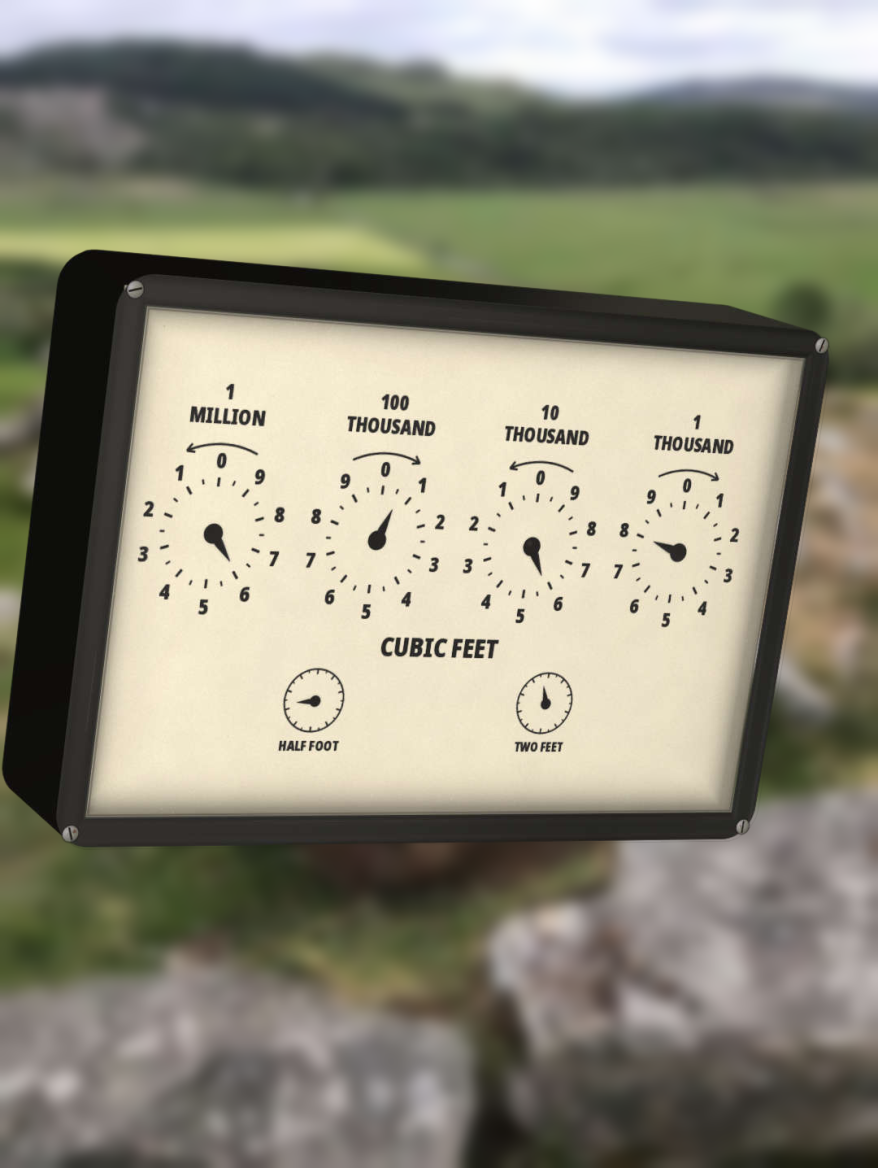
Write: 605800 ft³
